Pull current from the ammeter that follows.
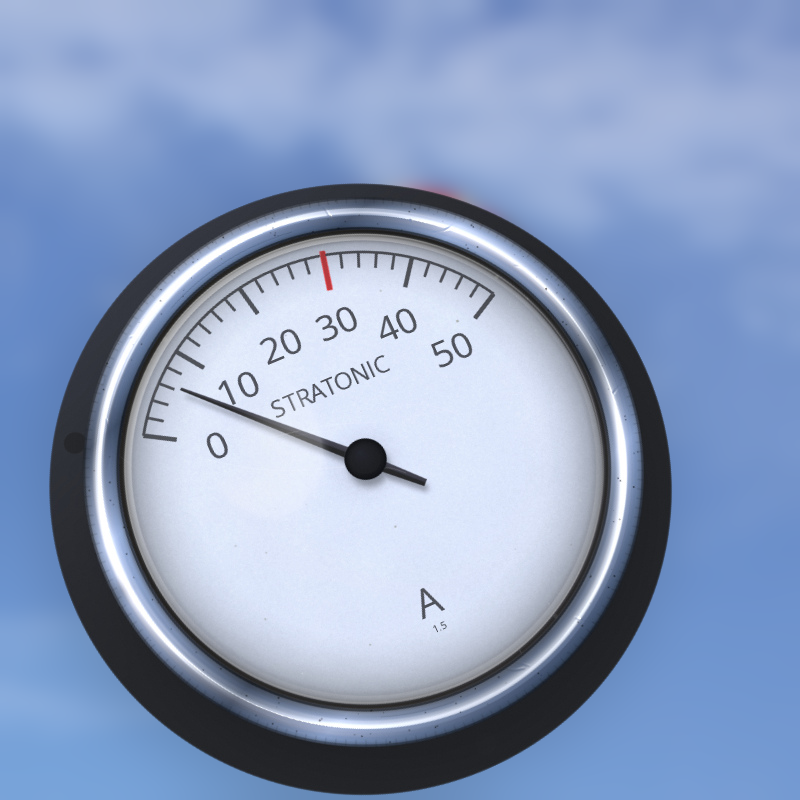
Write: 6 A
